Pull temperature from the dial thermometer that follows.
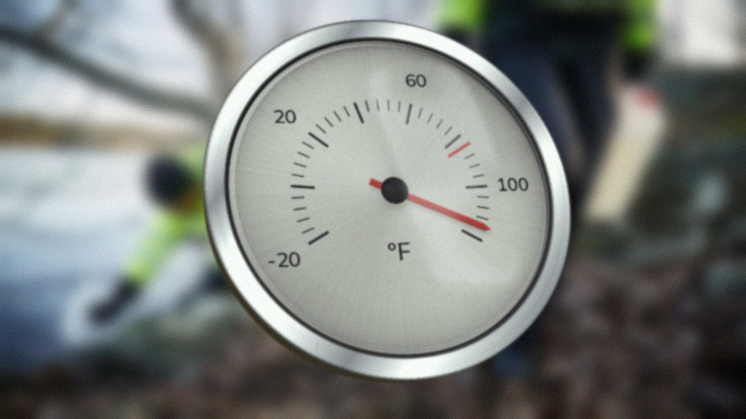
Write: 116 °F
